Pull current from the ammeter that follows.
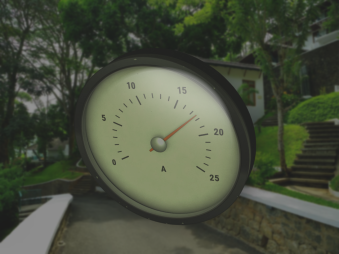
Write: 17.5 A
